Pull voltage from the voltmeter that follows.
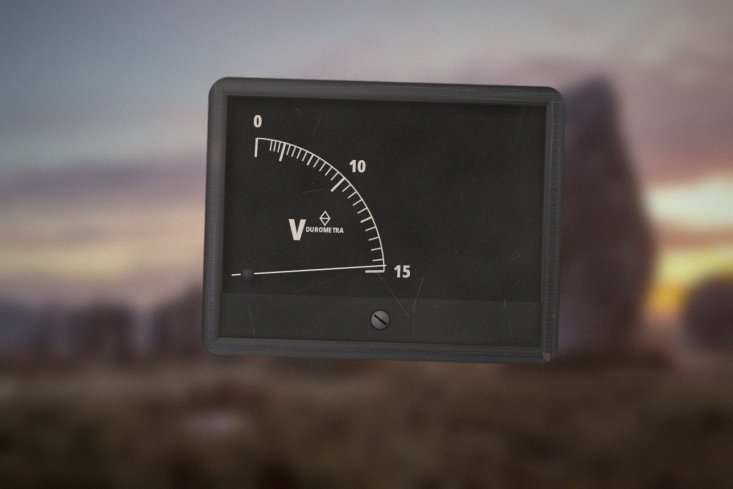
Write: 14.75 V
